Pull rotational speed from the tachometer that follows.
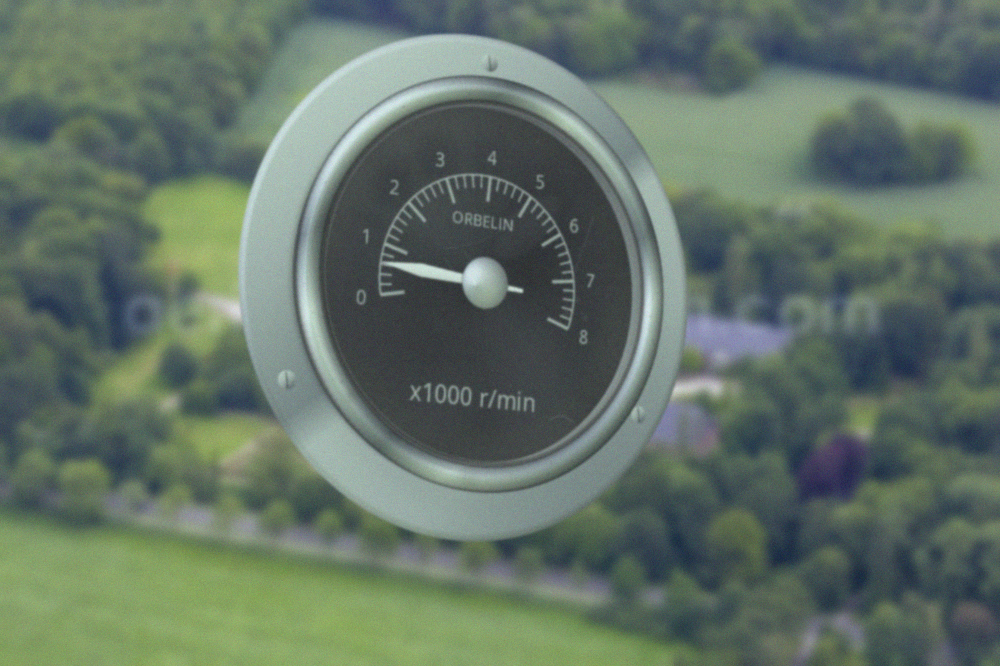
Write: 600 rpm
